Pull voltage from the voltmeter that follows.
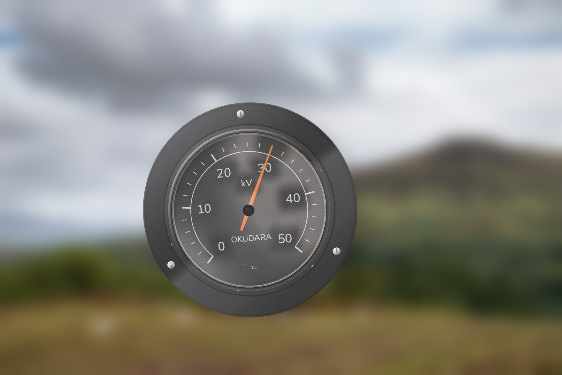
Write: 30 kV
